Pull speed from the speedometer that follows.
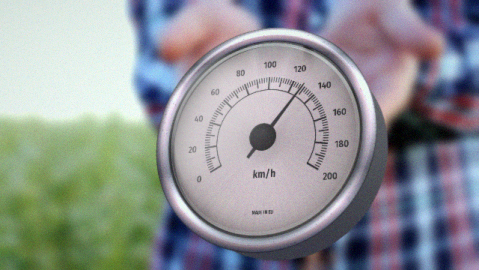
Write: 130 km/h
